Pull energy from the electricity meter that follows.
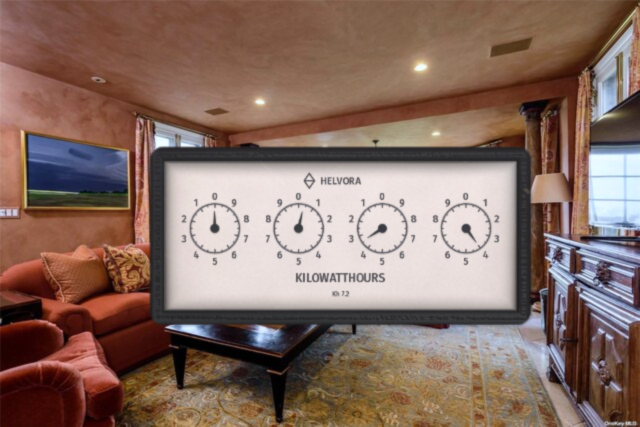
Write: 34 kWh
